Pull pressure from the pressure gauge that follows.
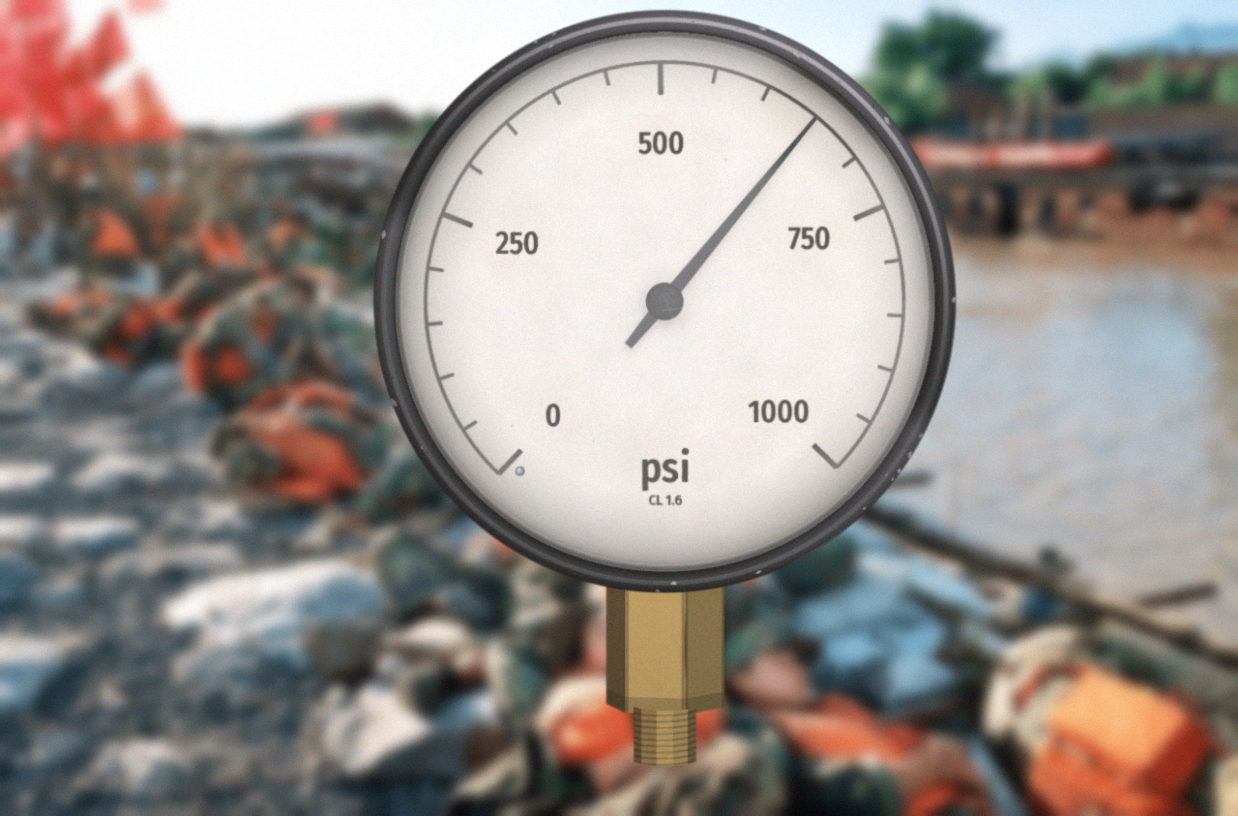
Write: 650 psi
